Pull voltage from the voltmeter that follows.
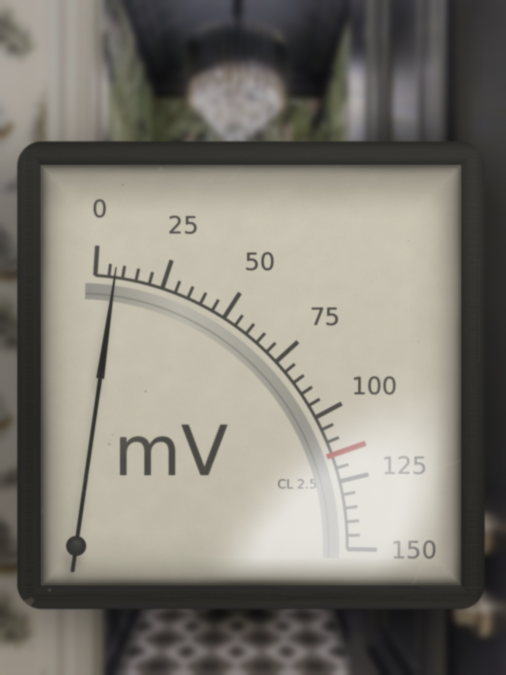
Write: 7.5 mV
